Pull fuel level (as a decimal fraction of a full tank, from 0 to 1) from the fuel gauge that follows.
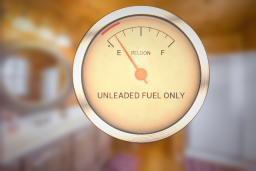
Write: 0.125
